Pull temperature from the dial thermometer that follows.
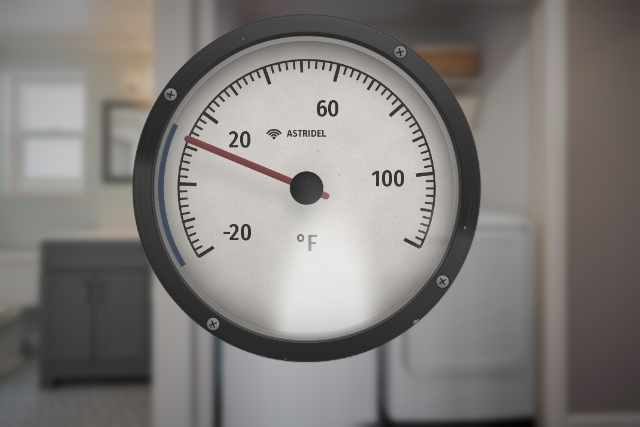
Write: 12 °F
